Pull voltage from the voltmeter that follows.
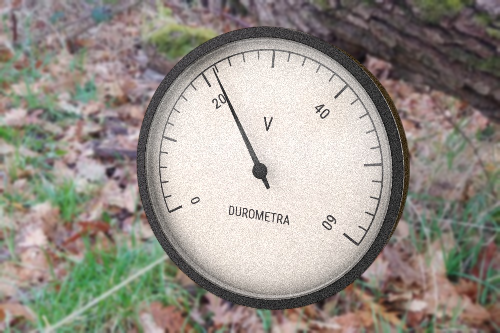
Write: 22 V
